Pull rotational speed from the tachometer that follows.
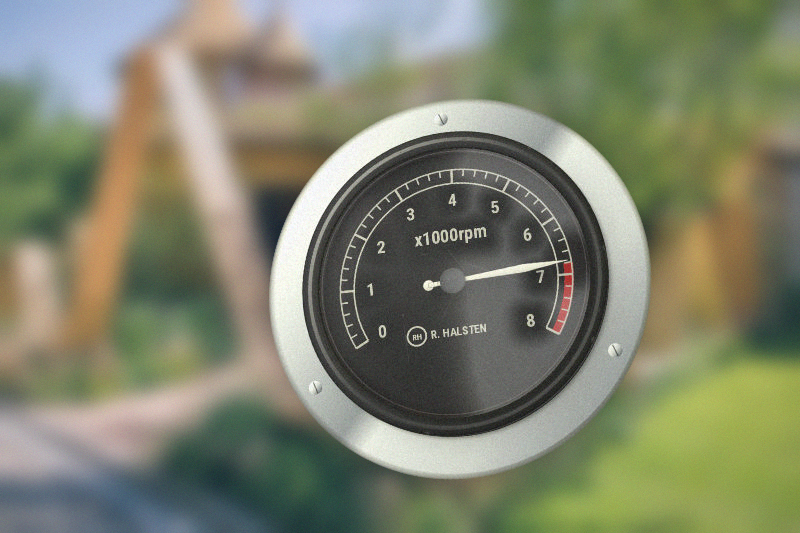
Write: 6800 rpm
